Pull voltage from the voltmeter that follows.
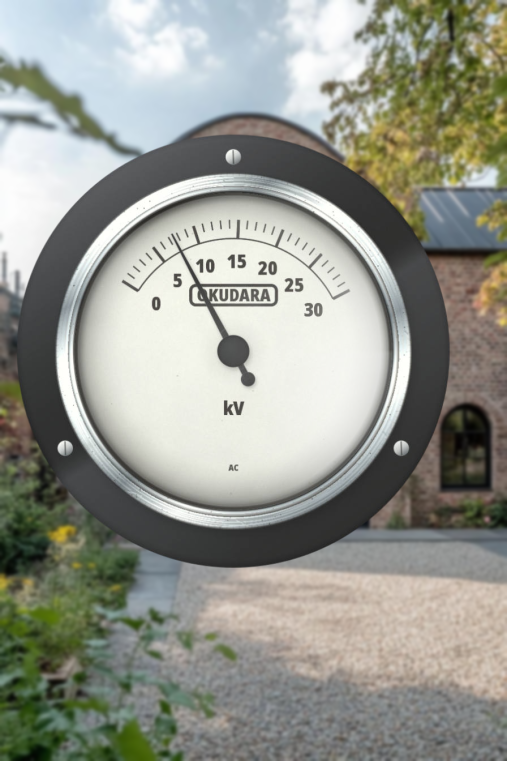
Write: 7.5 kV
